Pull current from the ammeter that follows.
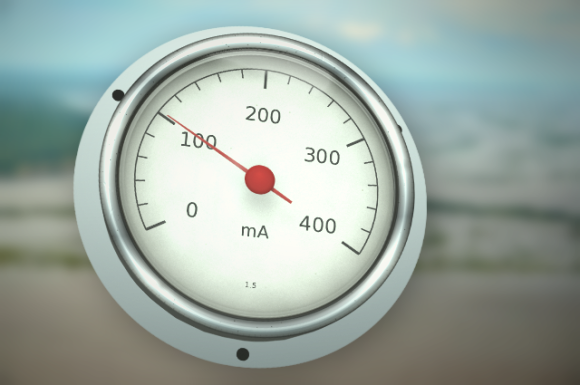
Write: 100 mA
